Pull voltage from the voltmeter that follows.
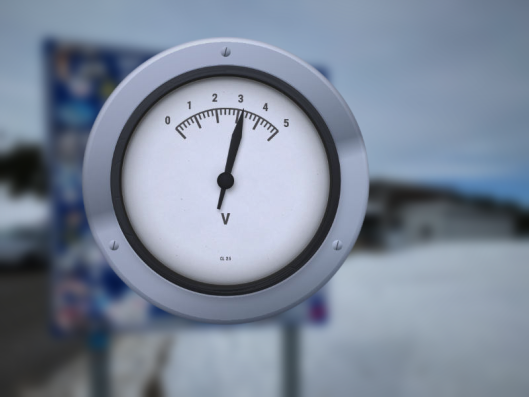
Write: 3.2 V
